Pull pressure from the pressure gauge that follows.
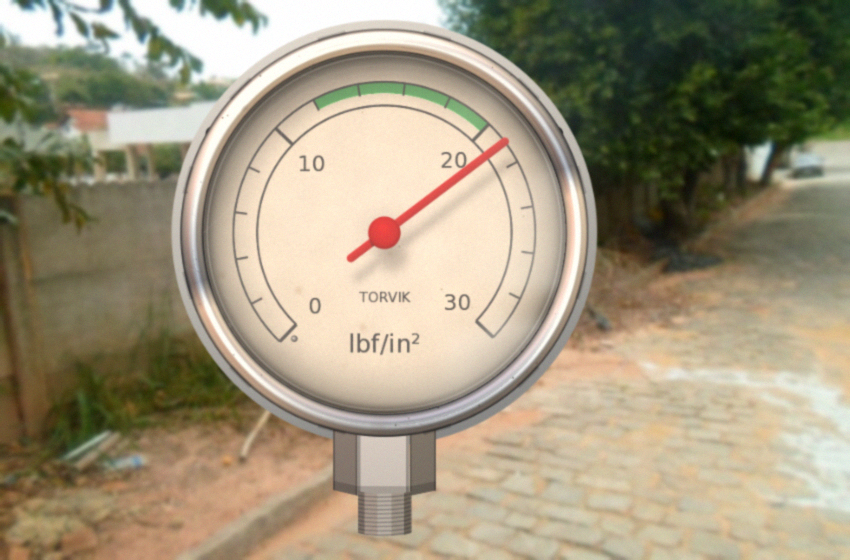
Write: 21 psi
